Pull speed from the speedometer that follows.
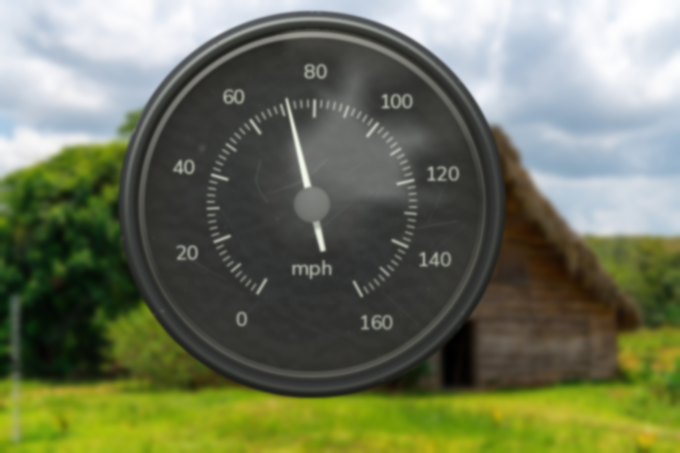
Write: 72 mph
